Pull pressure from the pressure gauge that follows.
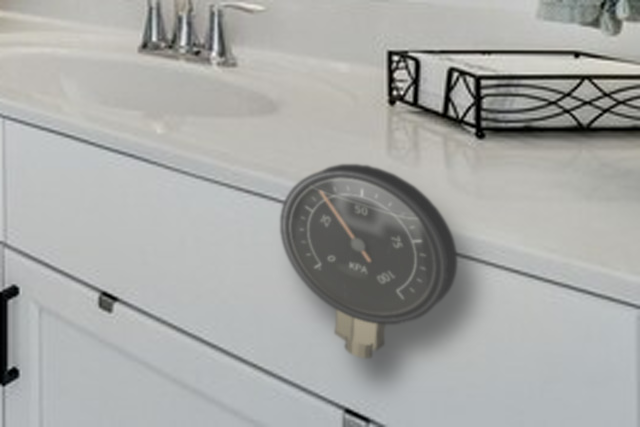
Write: 35 kPa
